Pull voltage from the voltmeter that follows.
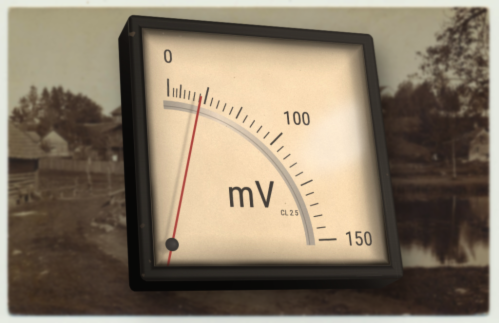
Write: 45 mV
